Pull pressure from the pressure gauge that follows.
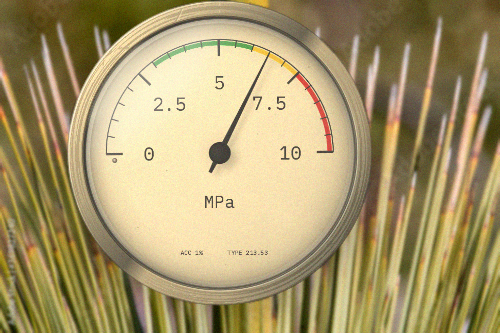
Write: 6.5 MPa
